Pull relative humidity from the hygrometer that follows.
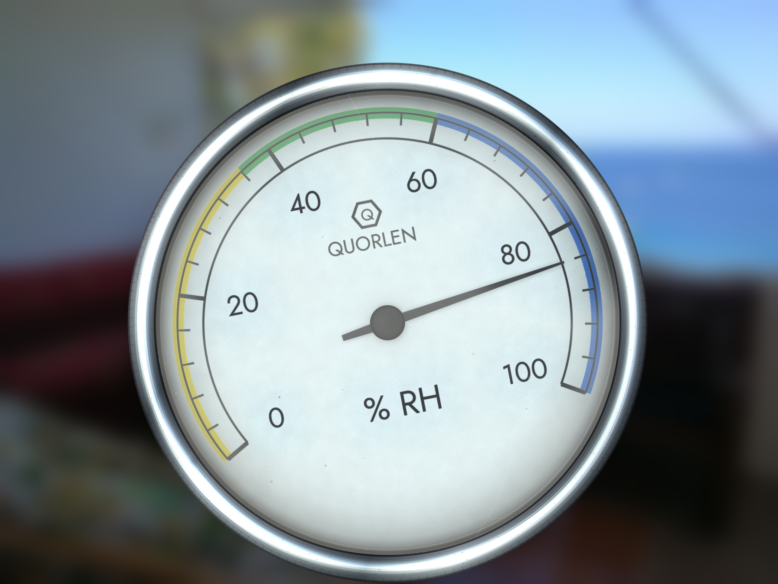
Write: 84 %
